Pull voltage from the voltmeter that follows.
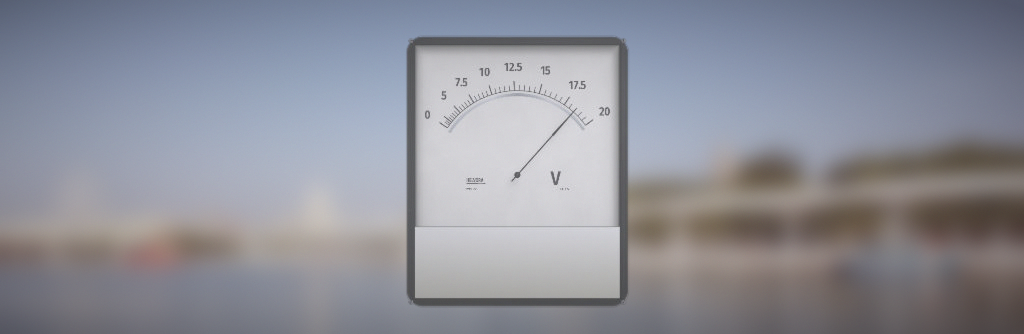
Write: 18.5 V
